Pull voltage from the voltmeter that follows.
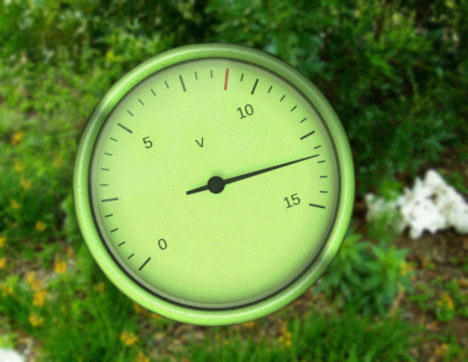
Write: 13.25 V
